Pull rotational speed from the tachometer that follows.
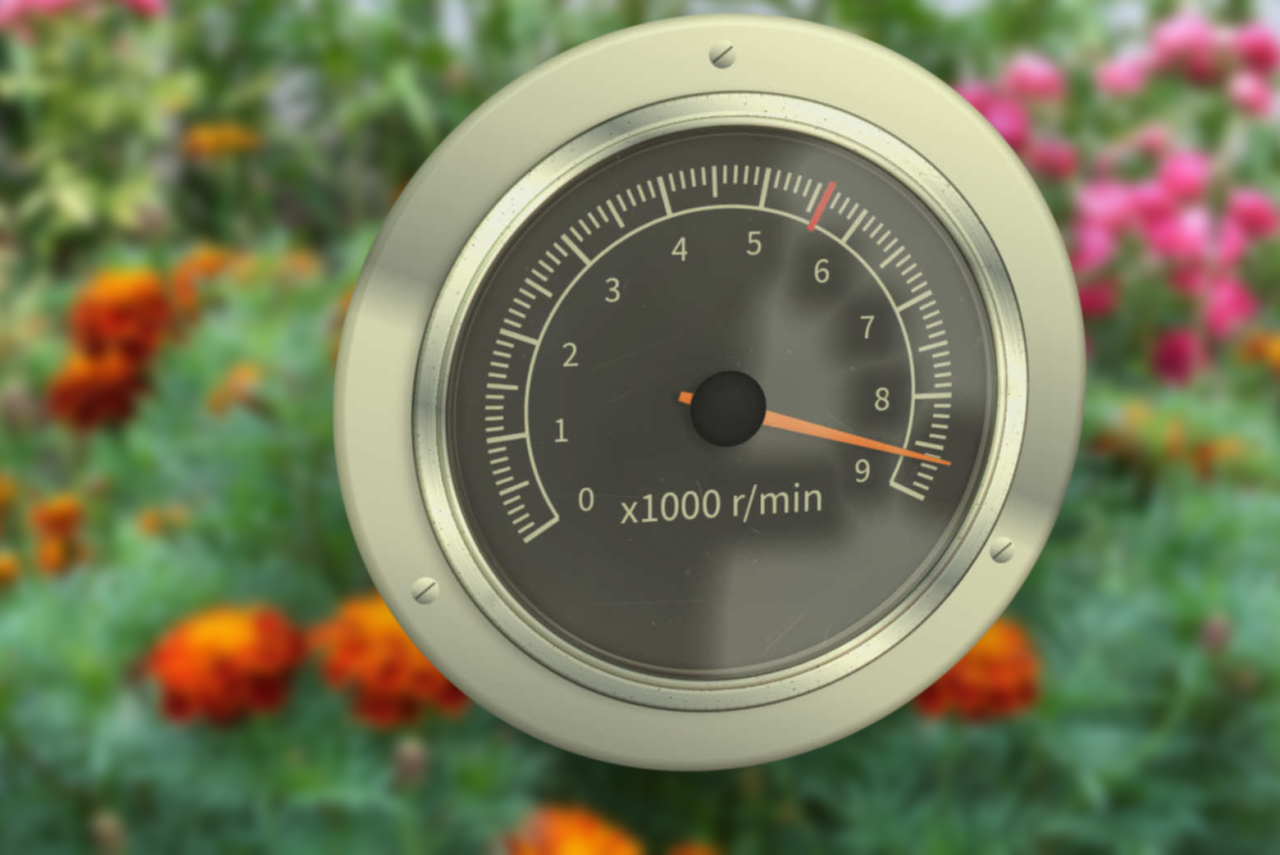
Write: 8600 rpm
